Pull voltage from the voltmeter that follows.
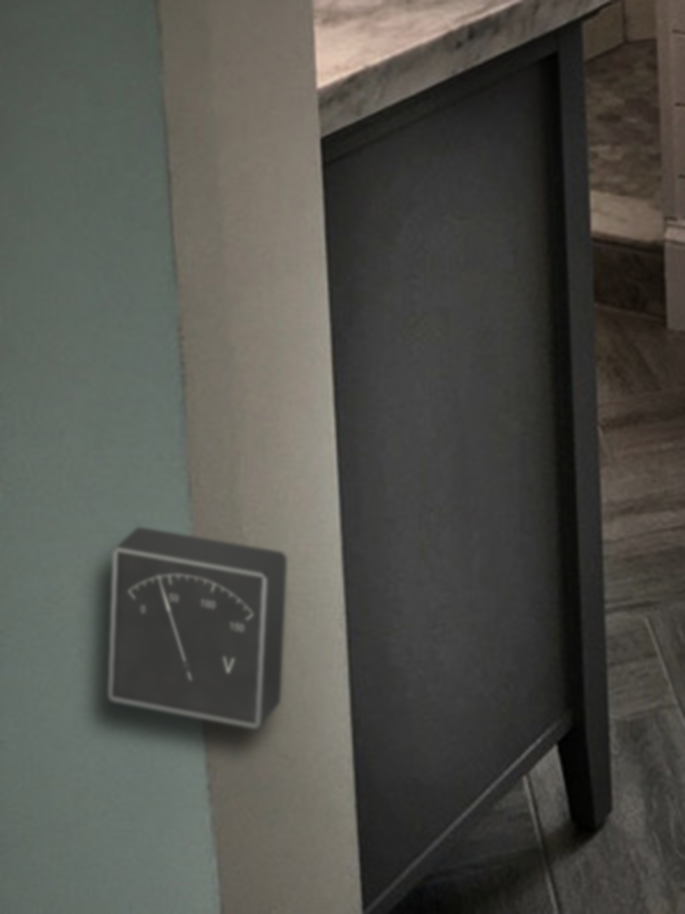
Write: 40 V
